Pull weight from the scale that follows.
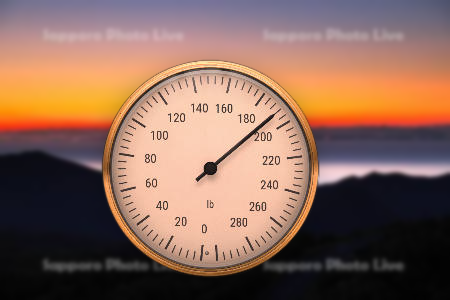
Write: 192 lb
